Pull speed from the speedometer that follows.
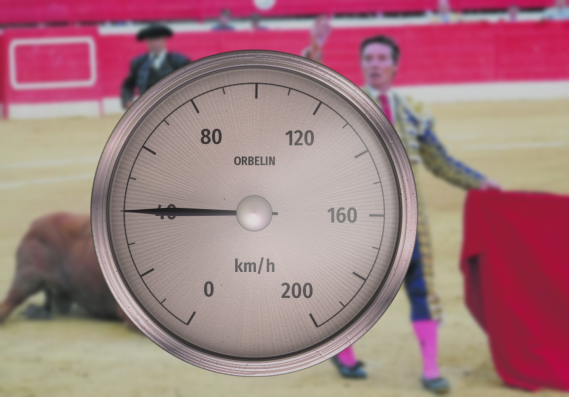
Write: 40 km/h
